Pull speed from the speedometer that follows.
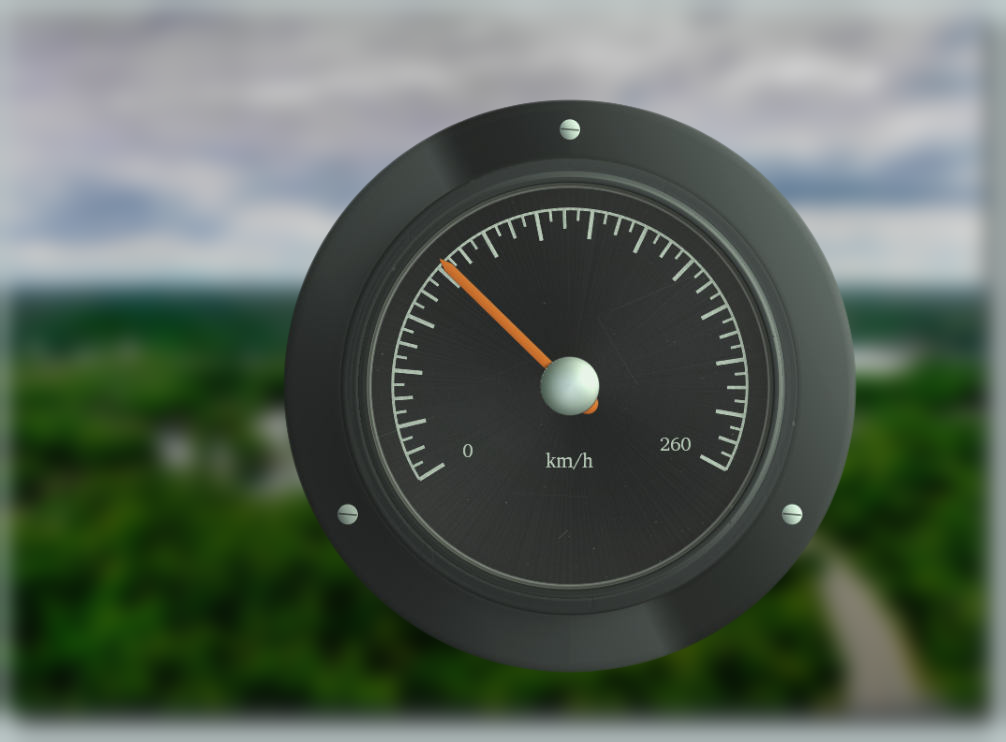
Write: 82.5 km/h
